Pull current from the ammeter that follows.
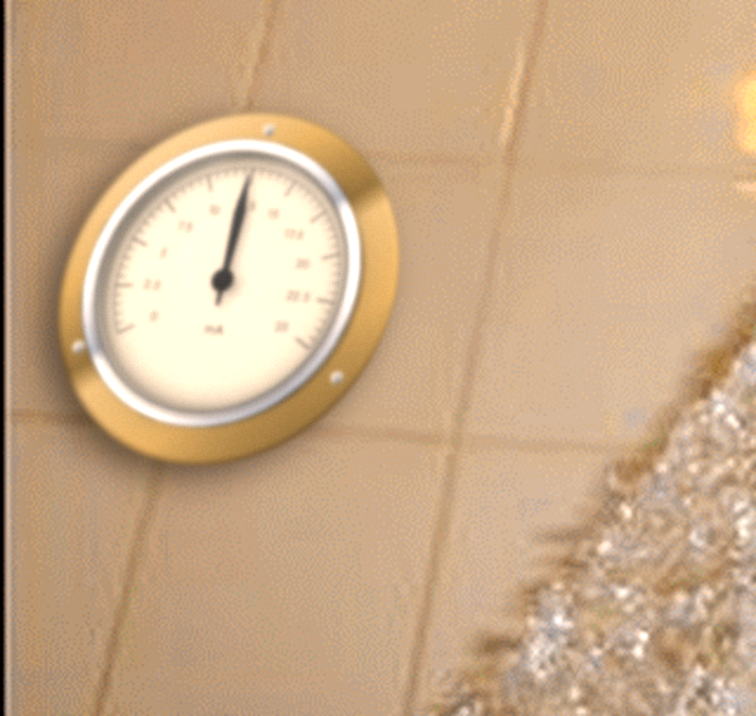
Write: 12.5 mA
